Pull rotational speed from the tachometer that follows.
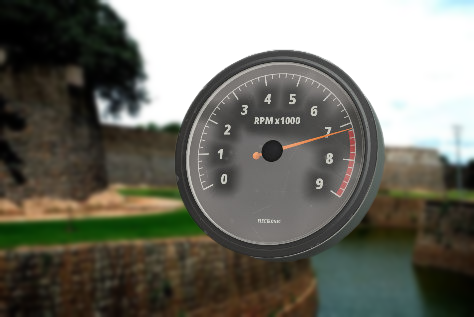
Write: 7200 rpm
